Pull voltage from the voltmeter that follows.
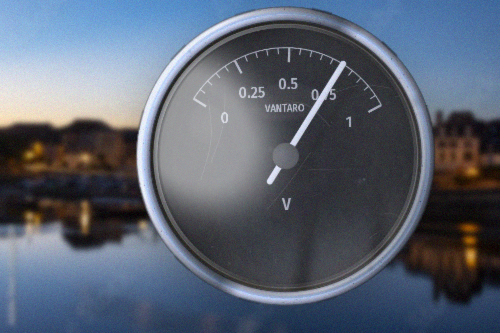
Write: 0.75 V
